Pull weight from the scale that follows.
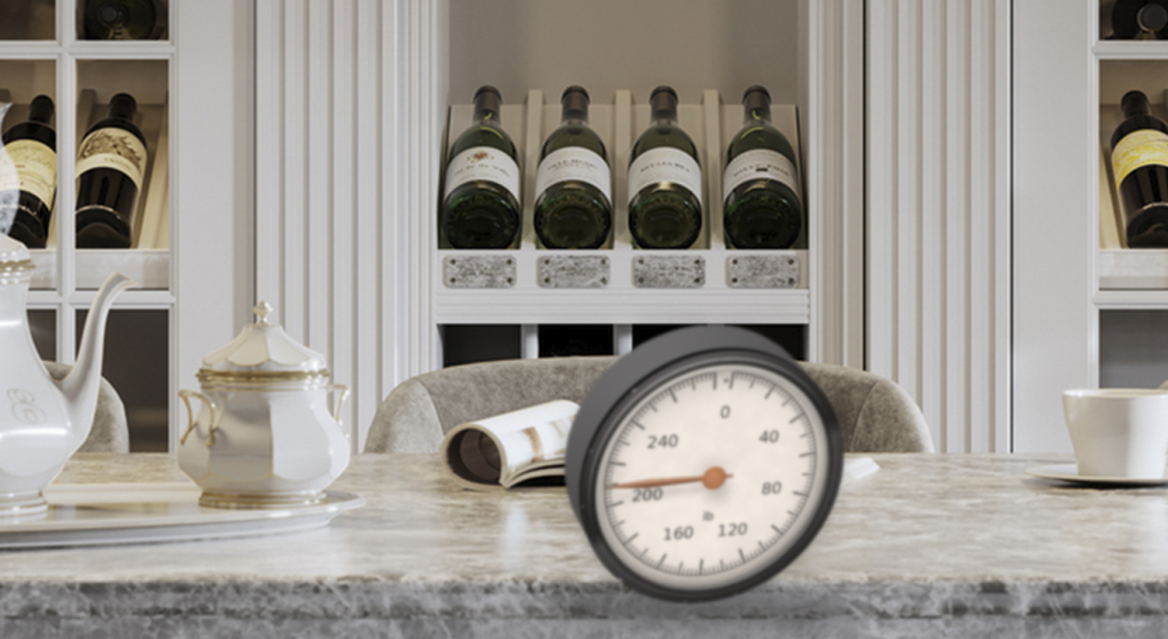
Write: 210 lb
